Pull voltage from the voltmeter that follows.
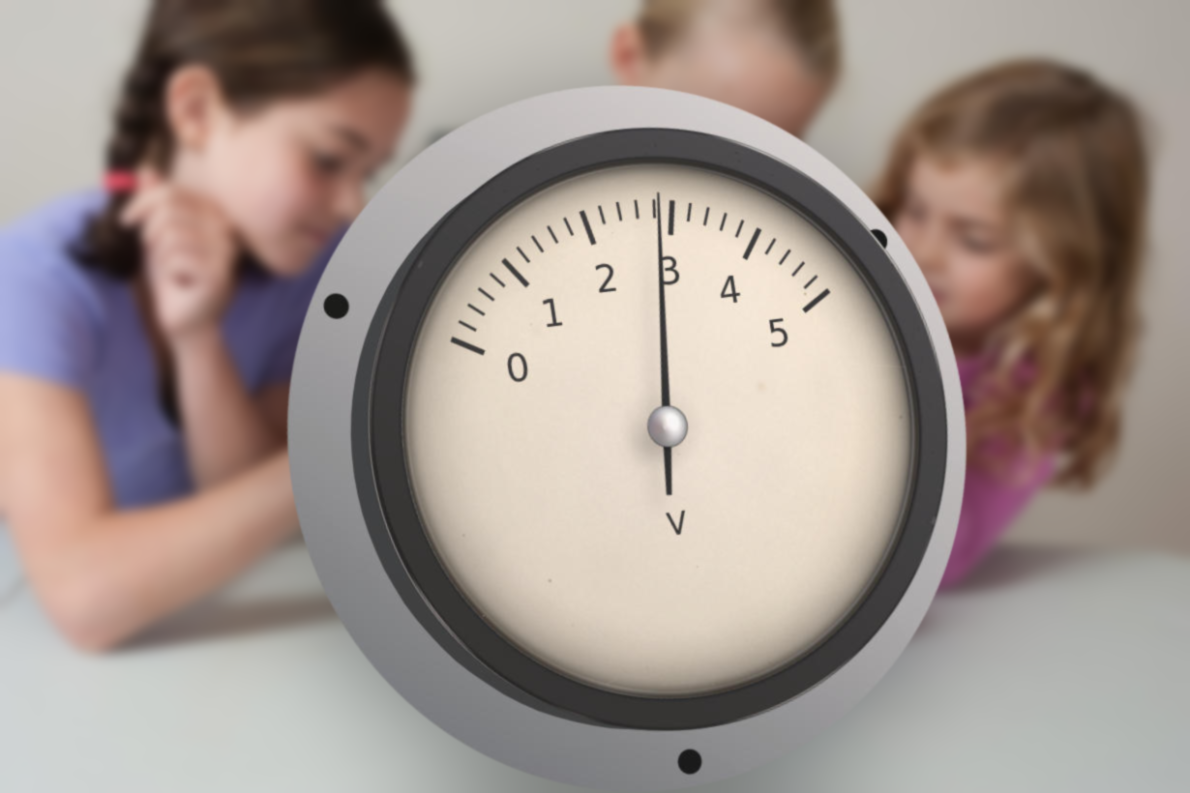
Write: 2.8 V
